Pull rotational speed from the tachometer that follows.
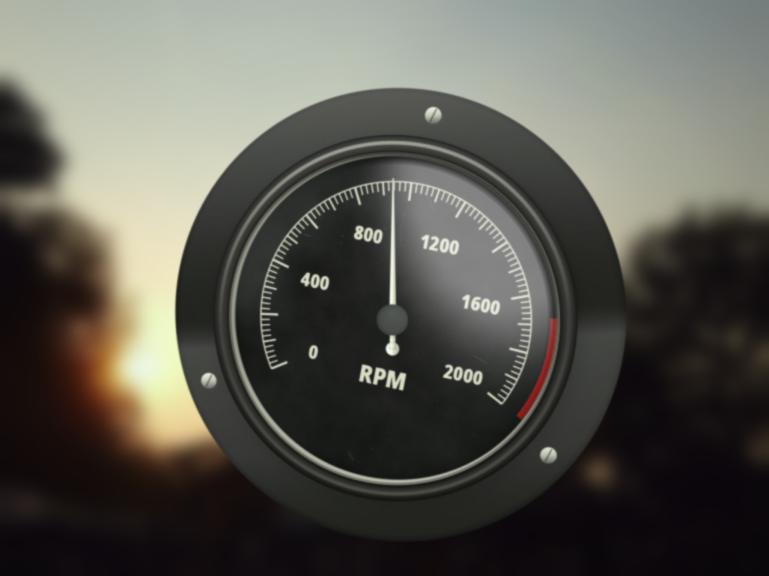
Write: 940 rpm
